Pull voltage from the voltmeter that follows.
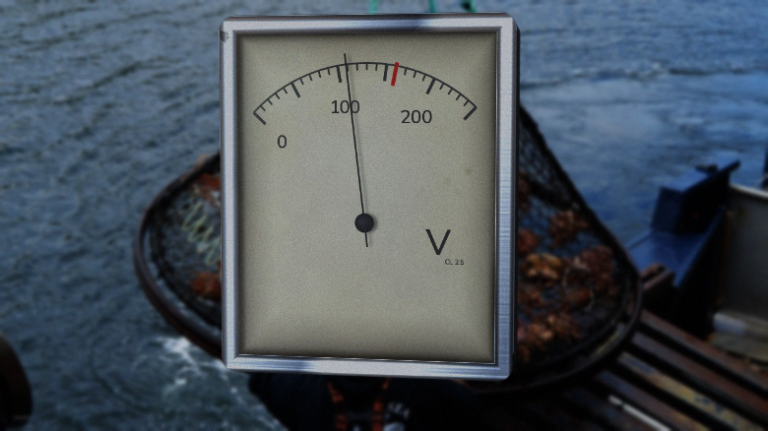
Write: 110 V
